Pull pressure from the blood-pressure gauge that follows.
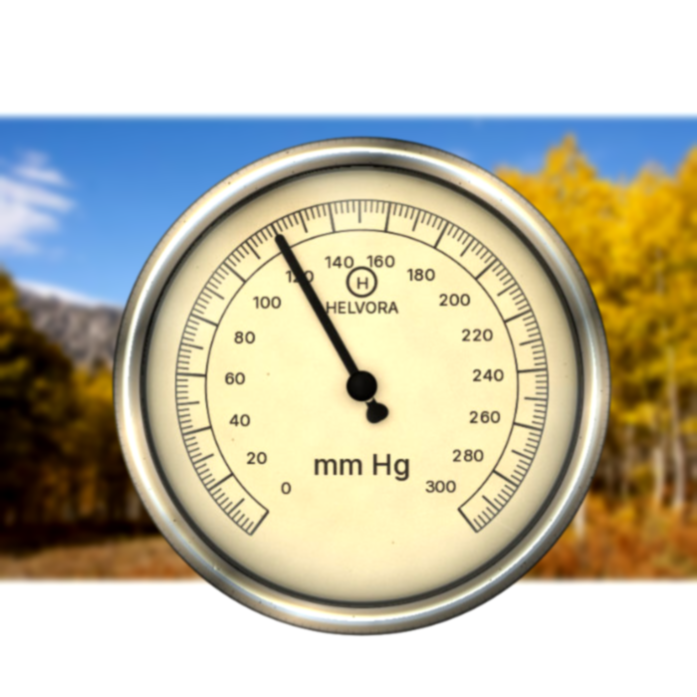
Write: 120 mmHg
